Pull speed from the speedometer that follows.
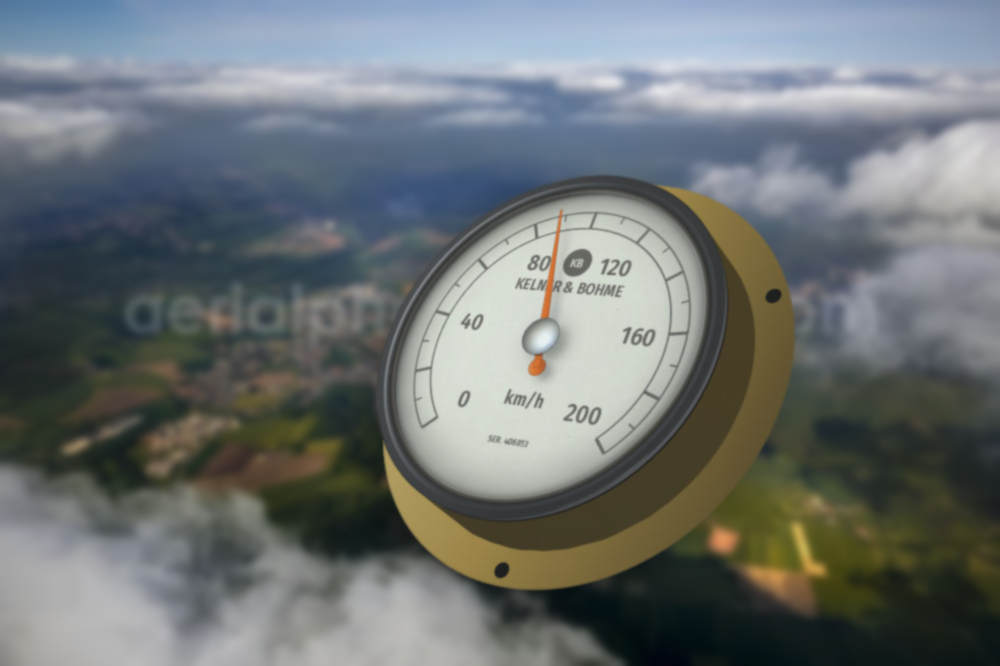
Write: 90 km/h
